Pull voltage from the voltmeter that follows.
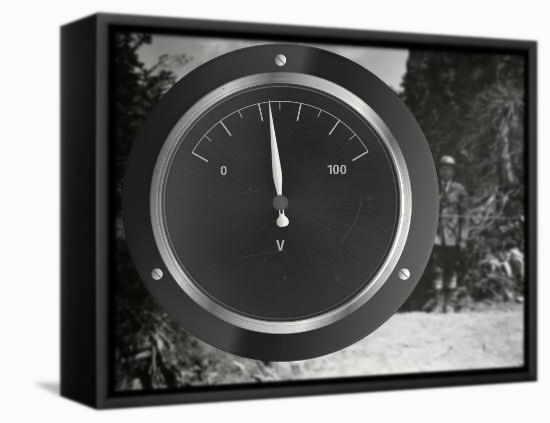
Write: 45 V
